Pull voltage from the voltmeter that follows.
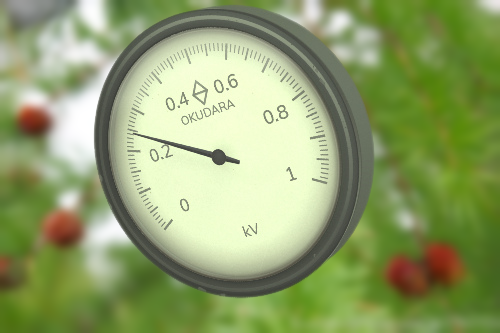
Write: 0.25 kV
